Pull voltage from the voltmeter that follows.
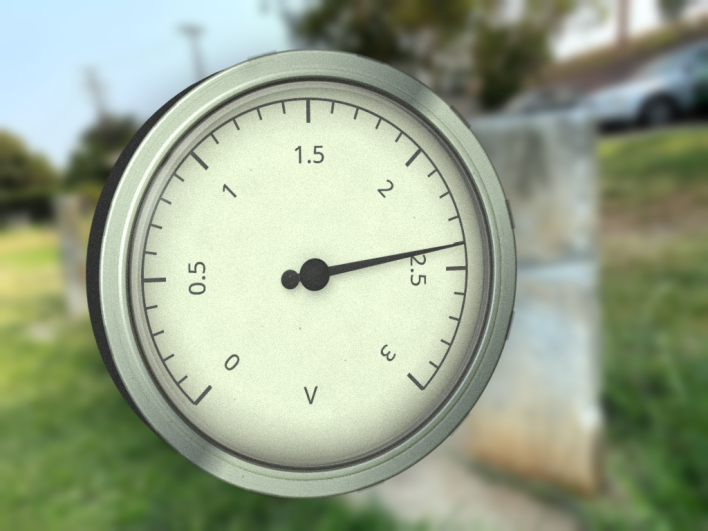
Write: 2.4 V
